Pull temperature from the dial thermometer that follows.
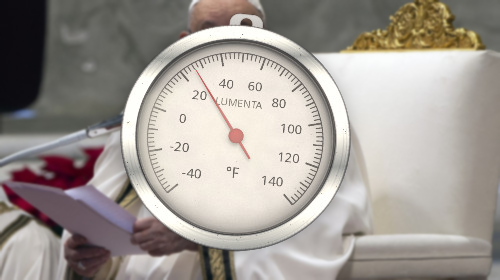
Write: 26 °F
